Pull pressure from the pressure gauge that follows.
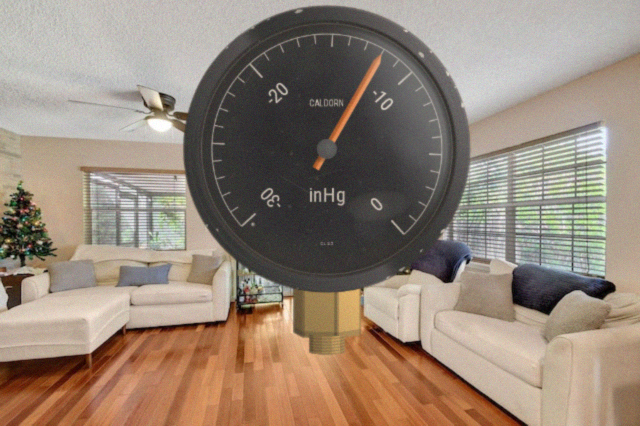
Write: -12 inHg
